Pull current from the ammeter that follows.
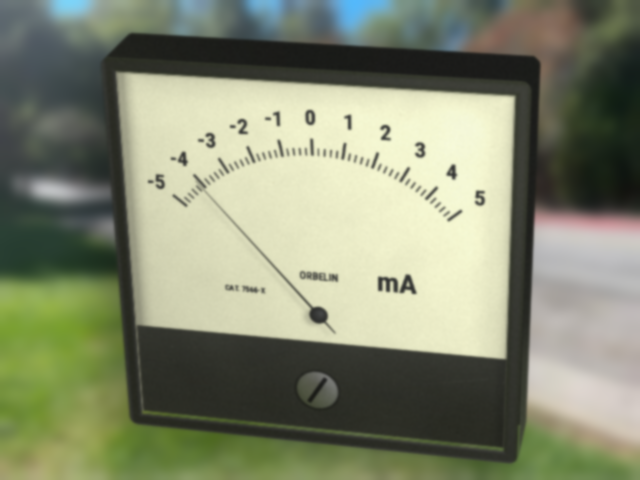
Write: -4 mA
